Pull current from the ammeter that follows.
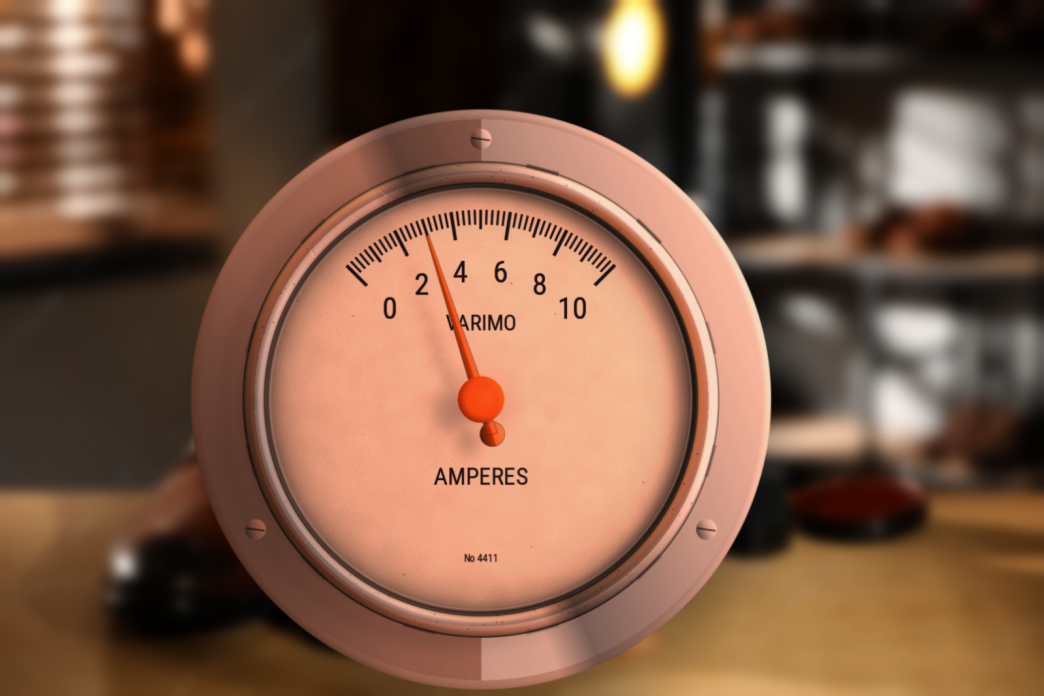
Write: 3 A
